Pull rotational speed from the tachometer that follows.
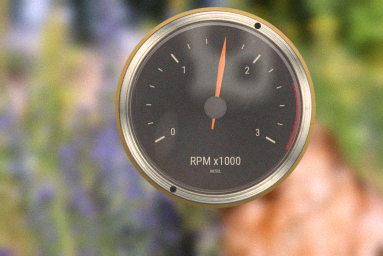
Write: 1600 rpm
